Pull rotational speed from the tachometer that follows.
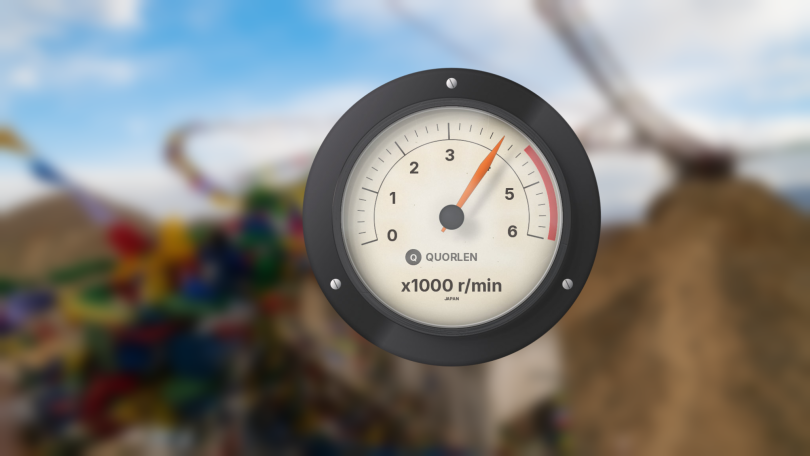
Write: 4000 rpm
